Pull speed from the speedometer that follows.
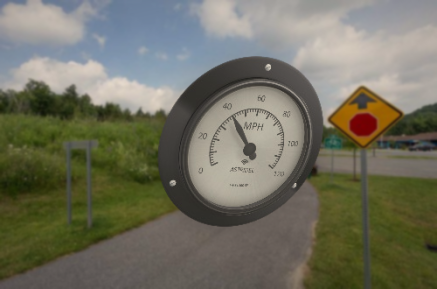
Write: 40 mph
